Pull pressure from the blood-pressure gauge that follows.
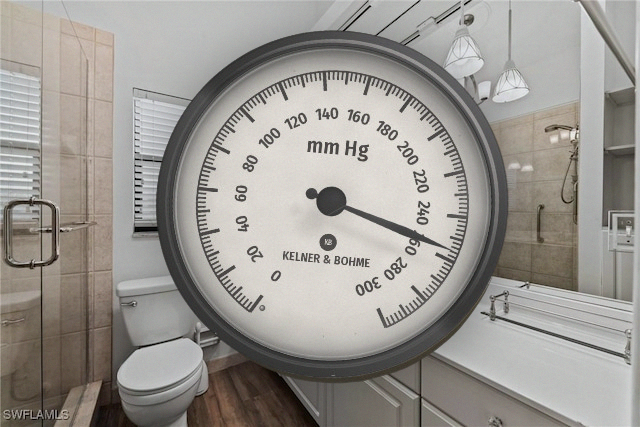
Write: 256 mmHg
